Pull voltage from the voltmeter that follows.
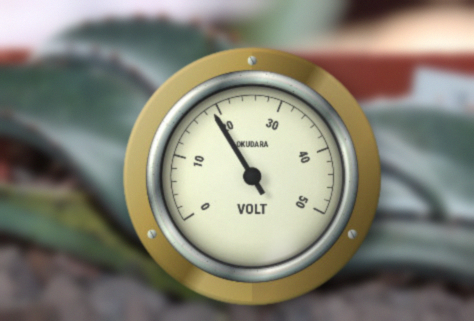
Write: 19 V
